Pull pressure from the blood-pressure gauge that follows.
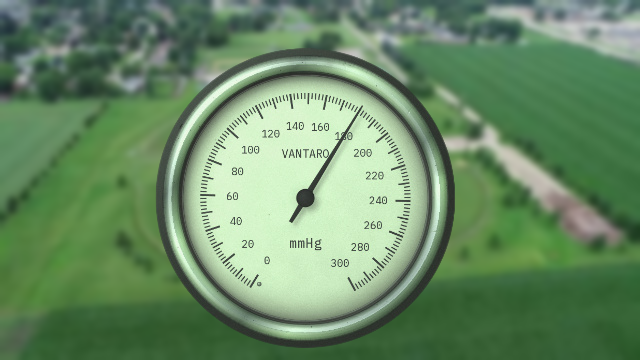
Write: 180 mmHg
